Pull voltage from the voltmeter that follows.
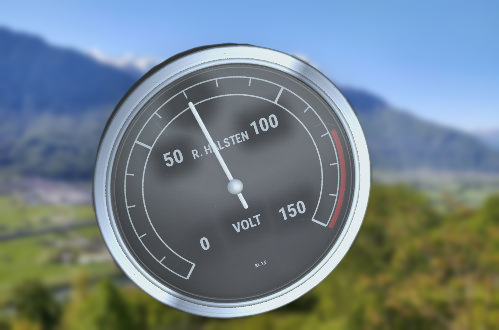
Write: 70 V
